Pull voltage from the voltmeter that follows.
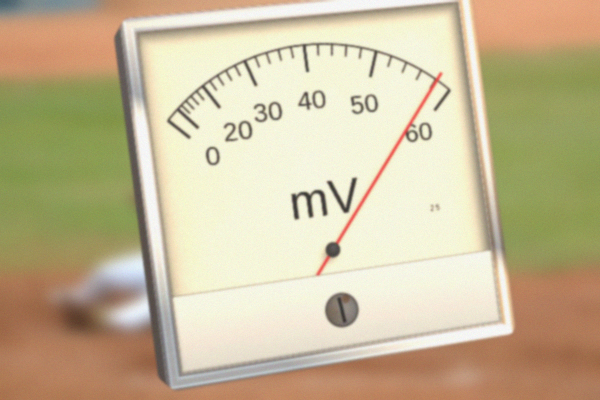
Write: 58 mV
